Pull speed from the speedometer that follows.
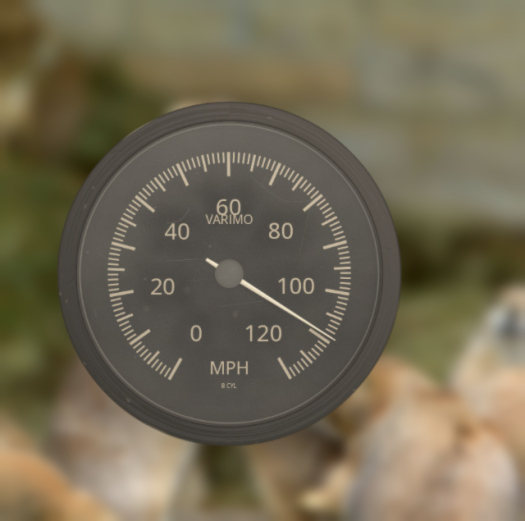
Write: 109 mph
